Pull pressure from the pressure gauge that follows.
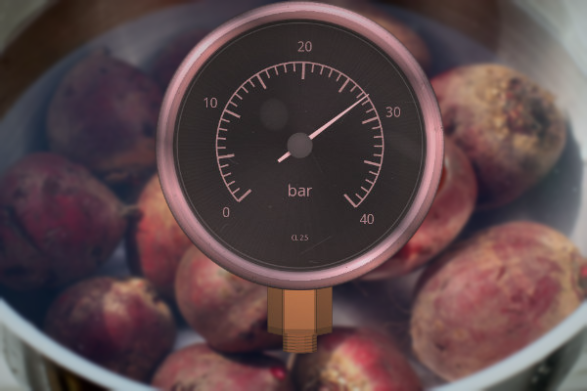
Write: 27.5 bar
